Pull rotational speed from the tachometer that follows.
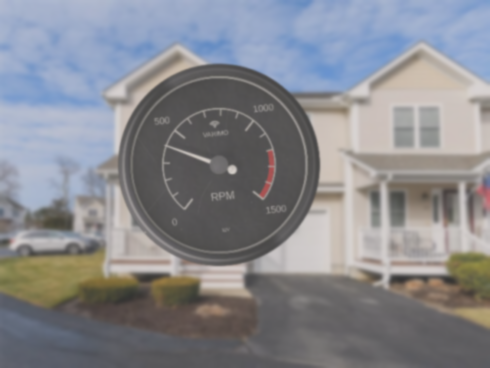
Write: 400 rpm
